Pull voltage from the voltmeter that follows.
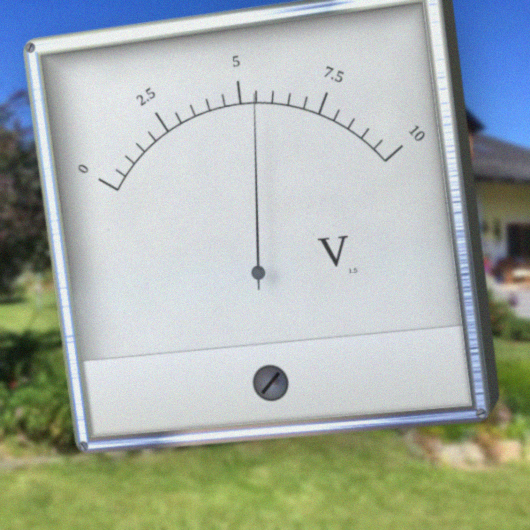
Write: 5.5 V
